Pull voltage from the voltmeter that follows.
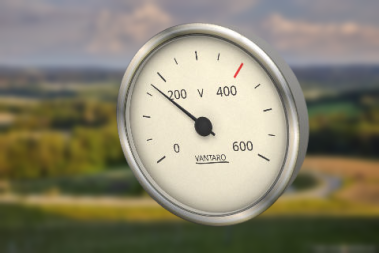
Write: 175 V
